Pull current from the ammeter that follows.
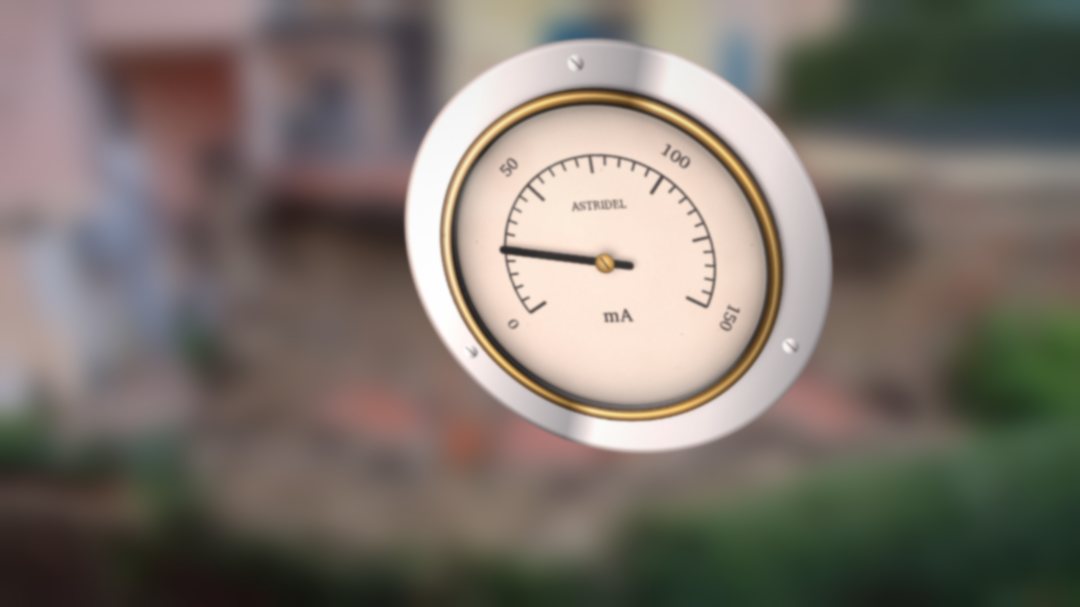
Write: 25 mA
